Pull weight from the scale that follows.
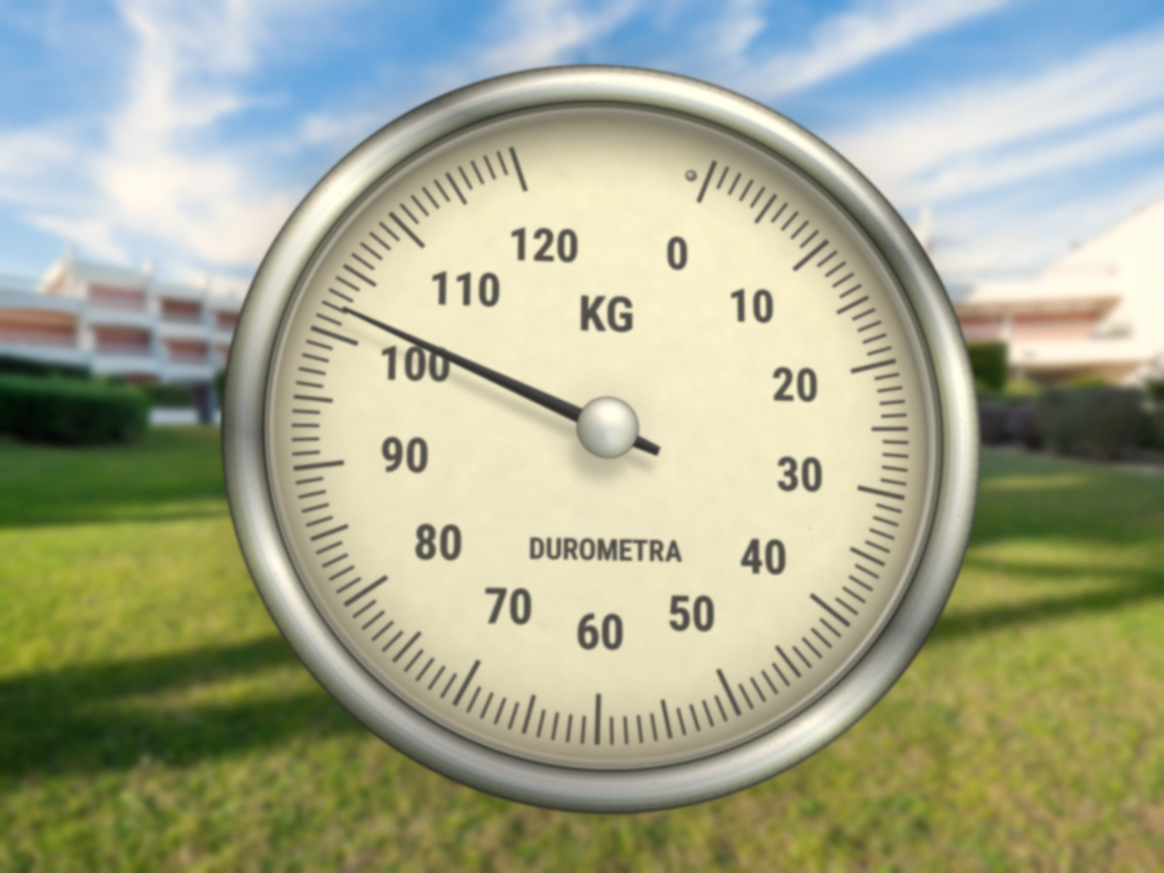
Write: 102 kg
